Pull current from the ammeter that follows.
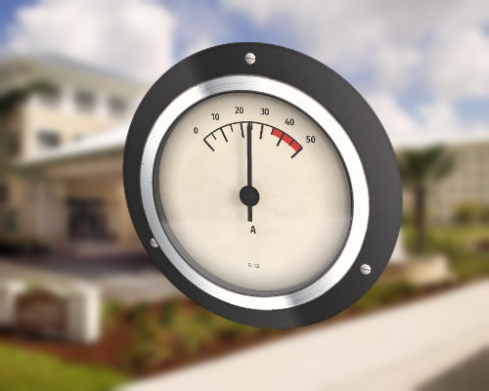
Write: 25 A
